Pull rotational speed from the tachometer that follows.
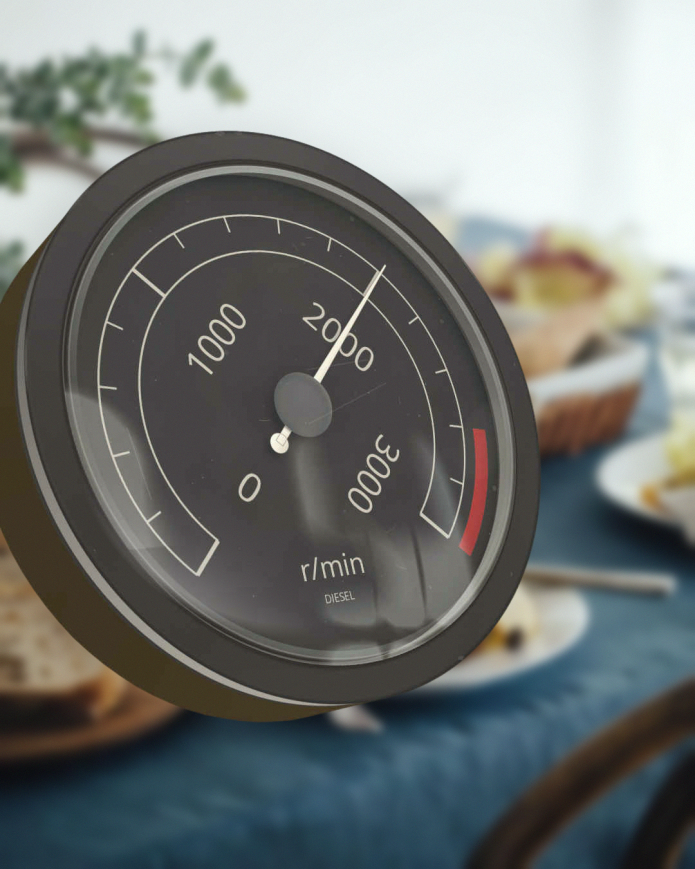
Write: 2000 rpm
